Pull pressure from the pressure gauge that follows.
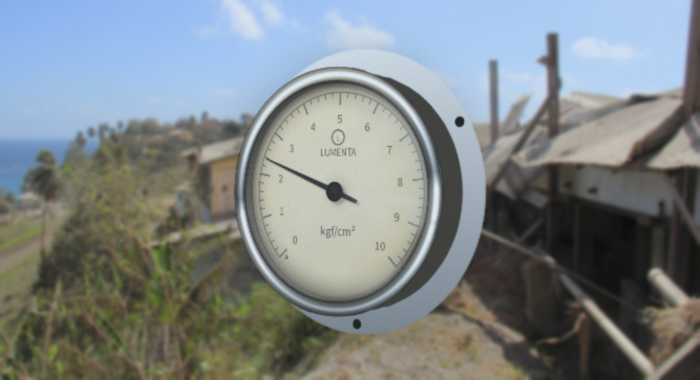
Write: 2.4 kg/cm²
